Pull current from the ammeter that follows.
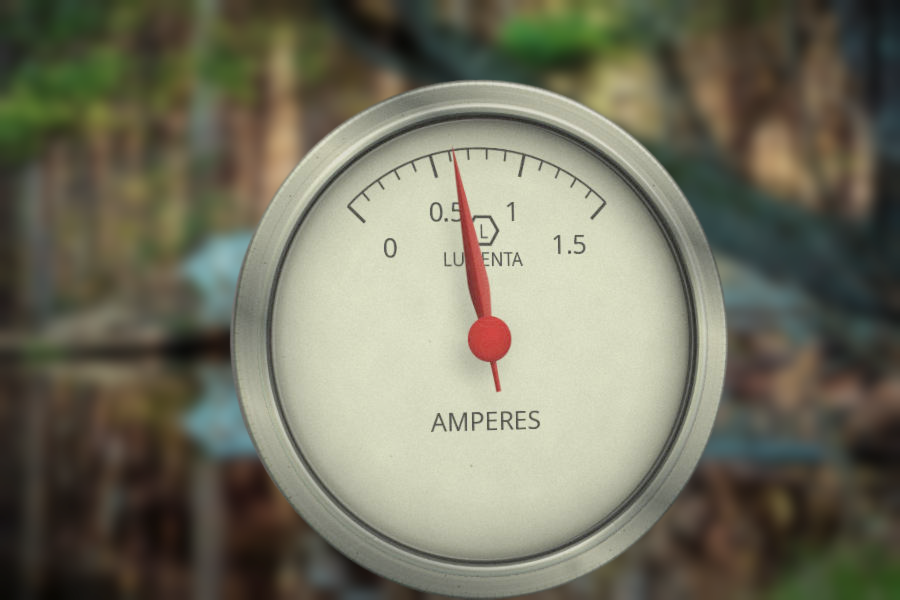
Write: 0.6 A
